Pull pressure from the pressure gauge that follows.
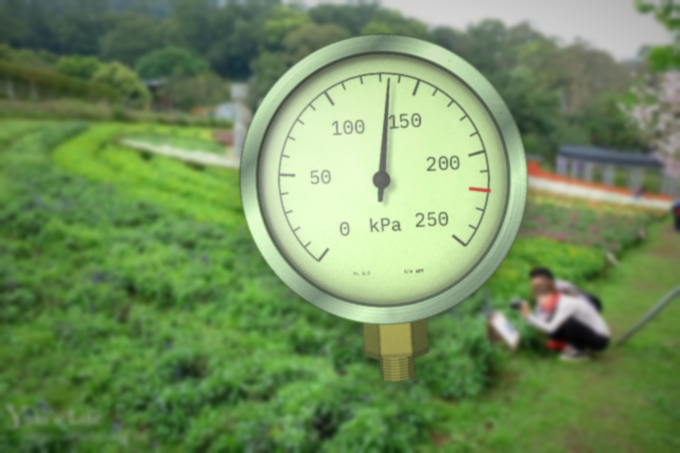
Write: 135 kPa
